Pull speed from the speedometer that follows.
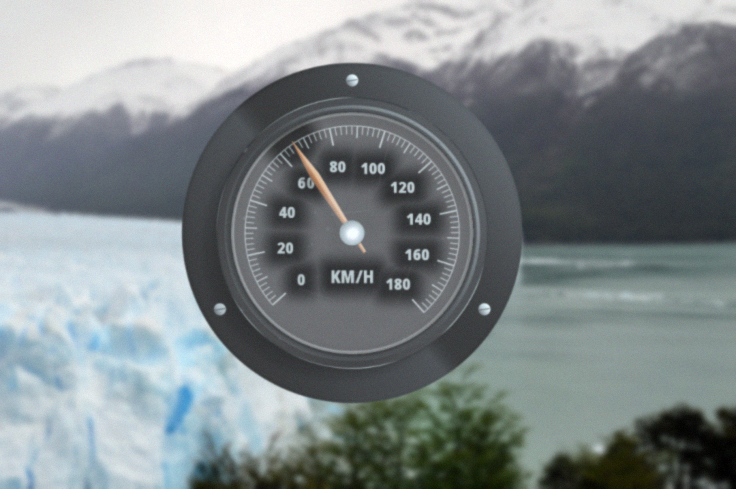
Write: 66 km/h
